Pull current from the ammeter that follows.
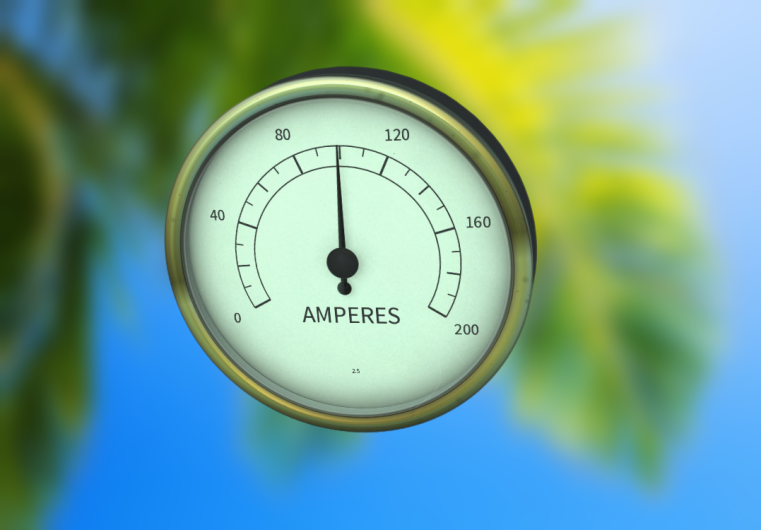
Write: 100 A
